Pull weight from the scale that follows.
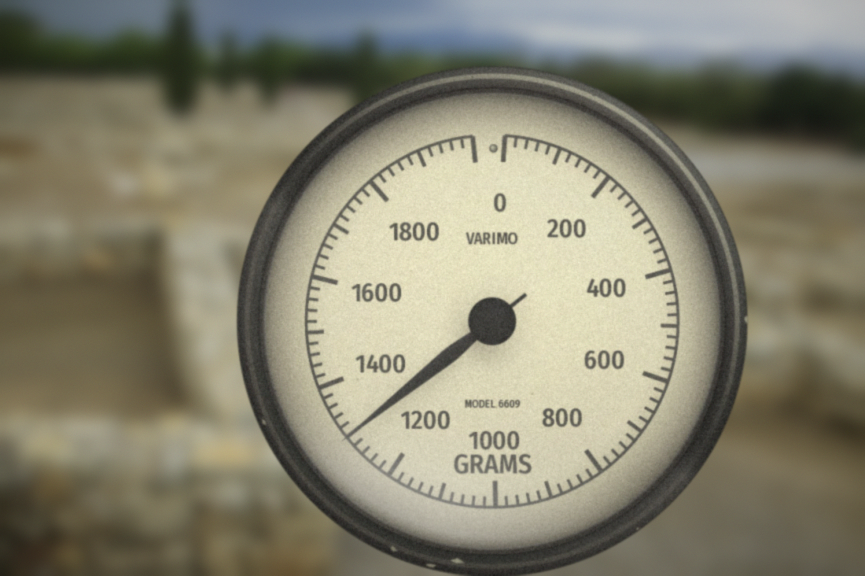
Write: 1300 g
